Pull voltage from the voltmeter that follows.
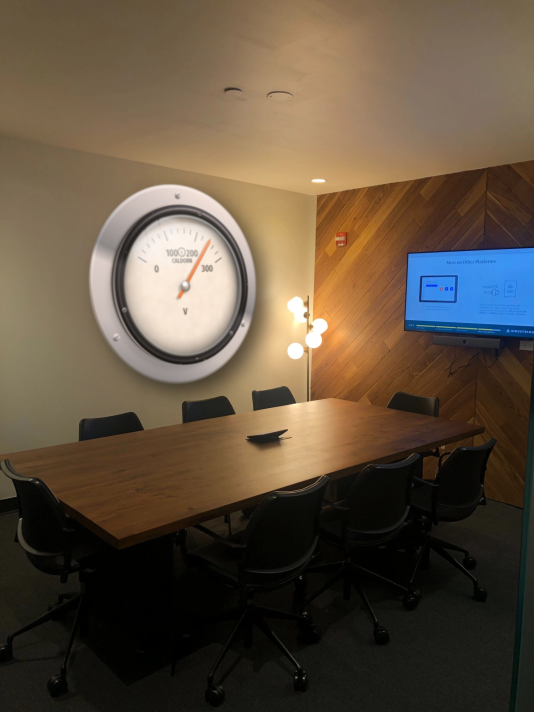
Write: 240 V
